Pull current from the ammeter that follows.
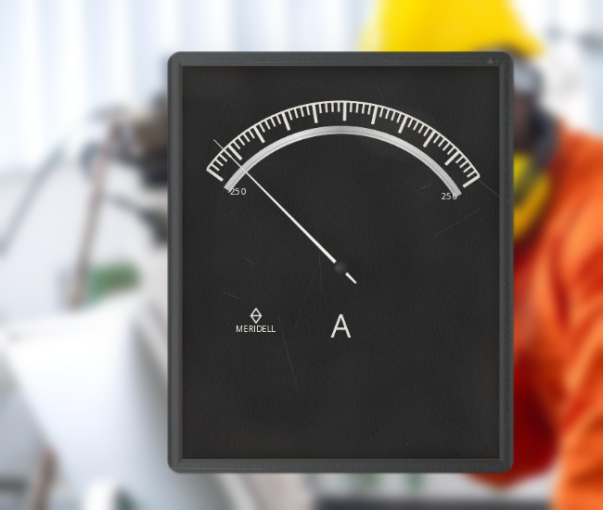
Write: -210 A
